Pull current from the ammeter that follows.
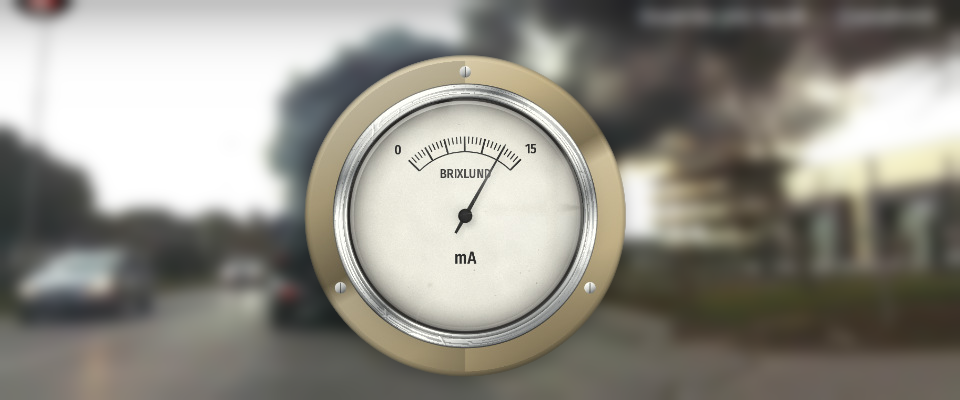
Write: 12.5 mA
